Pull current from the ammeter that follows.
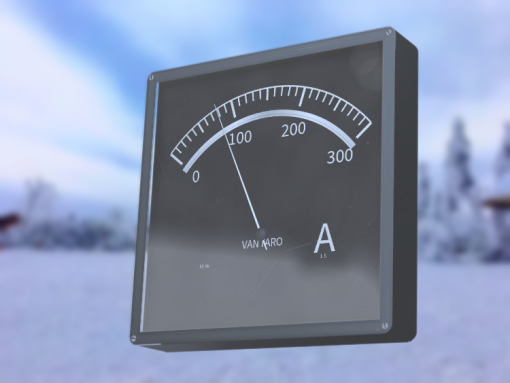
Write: 80 A
